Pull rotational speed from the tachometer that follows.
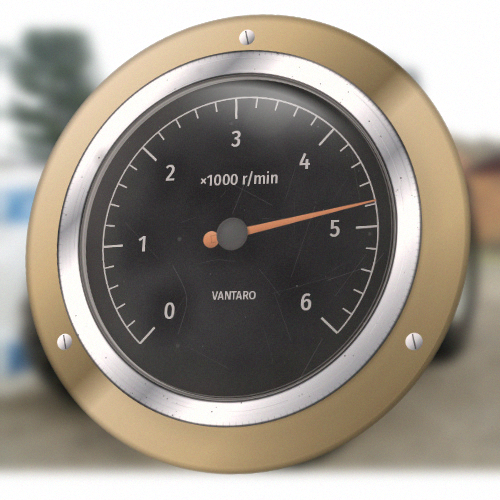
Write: 4800 rpm
